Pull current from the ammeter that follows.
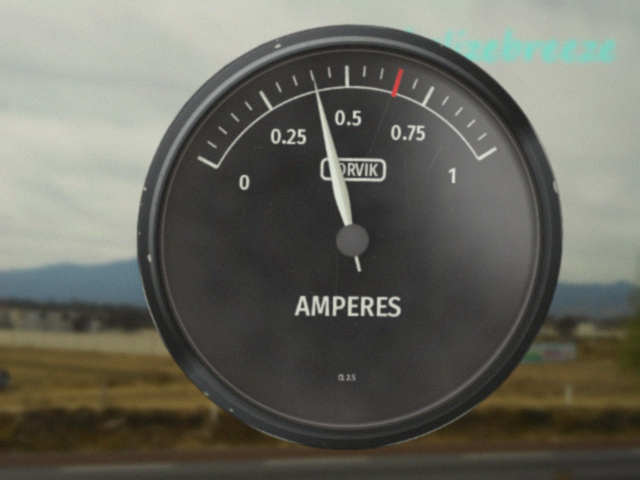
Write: 0.4 A
